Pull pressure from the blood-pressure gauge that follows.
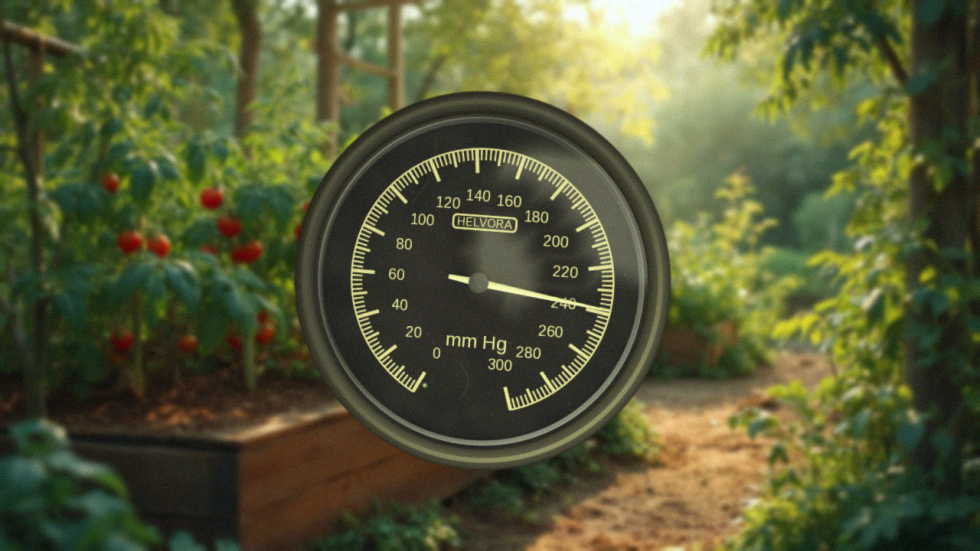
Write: 238 mmHg
